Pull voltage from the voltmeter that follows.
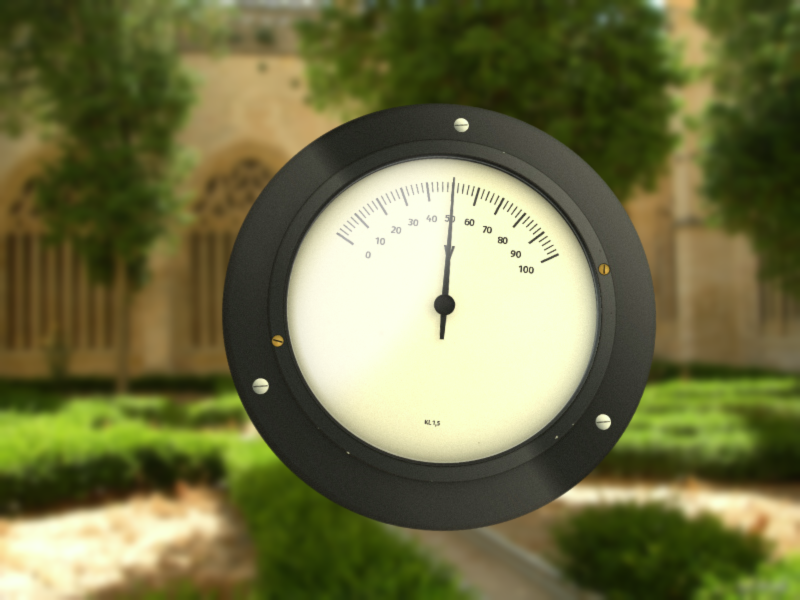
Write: 50 V
